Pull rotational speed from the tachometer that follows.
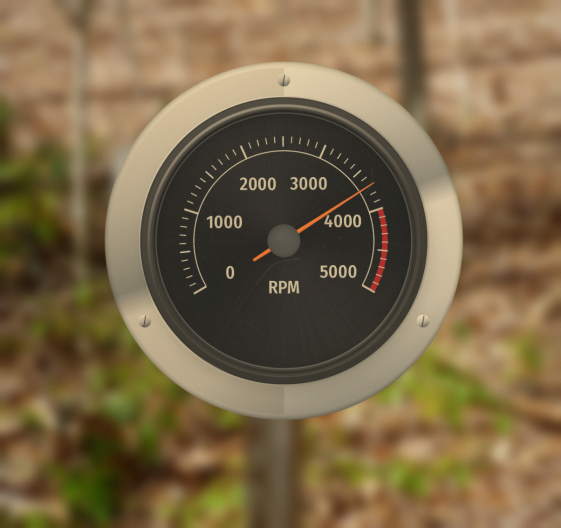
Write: 3700 rpm
